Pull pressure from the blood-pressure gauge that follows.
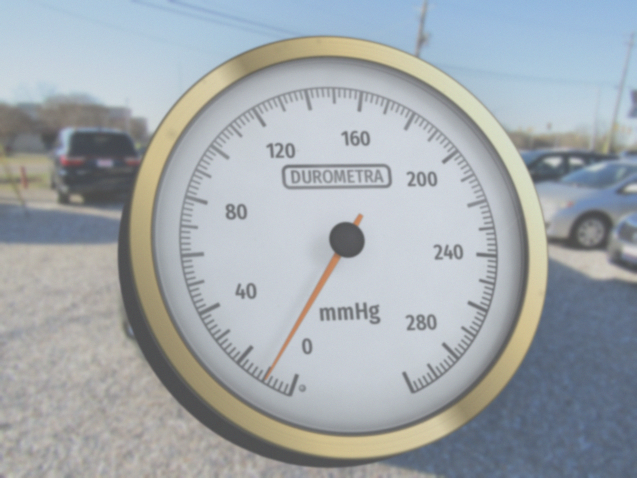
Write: 10 mmHg
